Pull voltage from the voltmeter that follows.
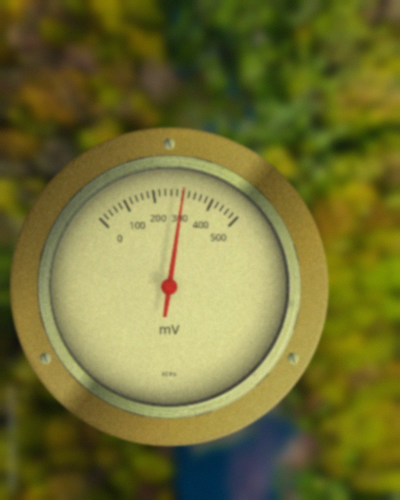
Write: 300 mV
